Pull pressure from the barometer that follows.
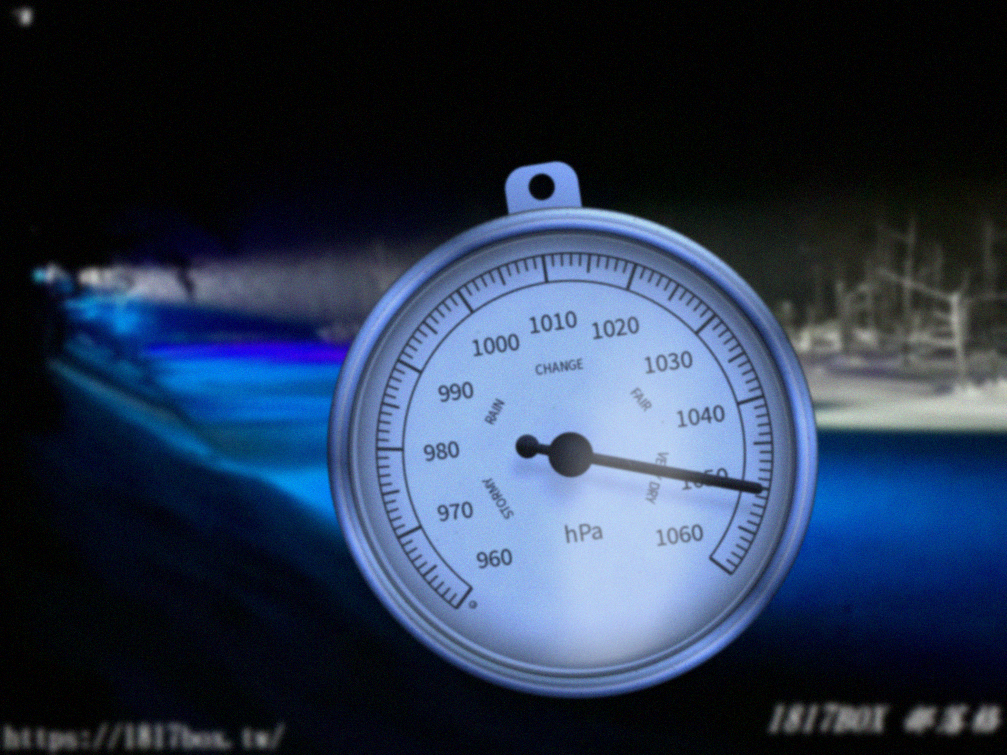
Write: 1050 hPa
